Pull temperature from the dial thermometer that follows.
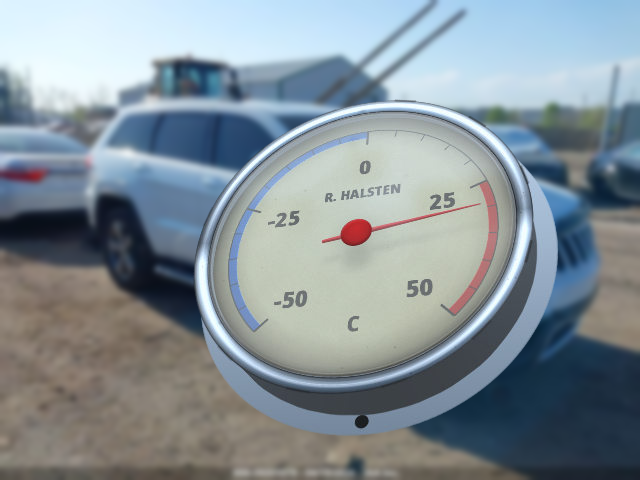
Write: 30 °C
